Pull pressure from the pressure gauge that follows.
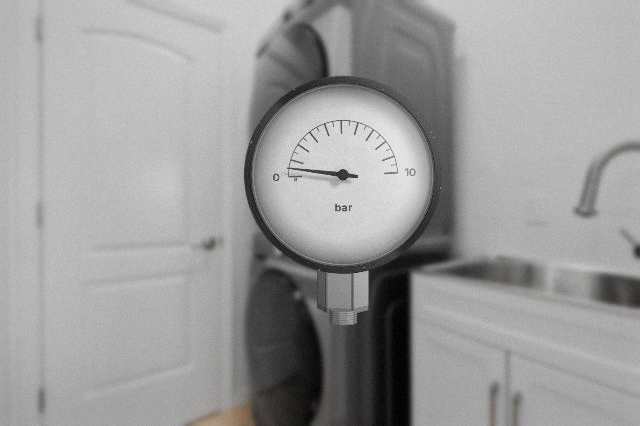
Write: 0.5 bar
